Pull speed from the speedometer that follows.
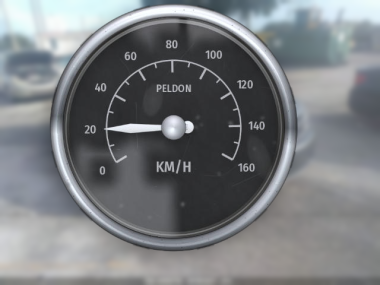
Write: 20 km/h
